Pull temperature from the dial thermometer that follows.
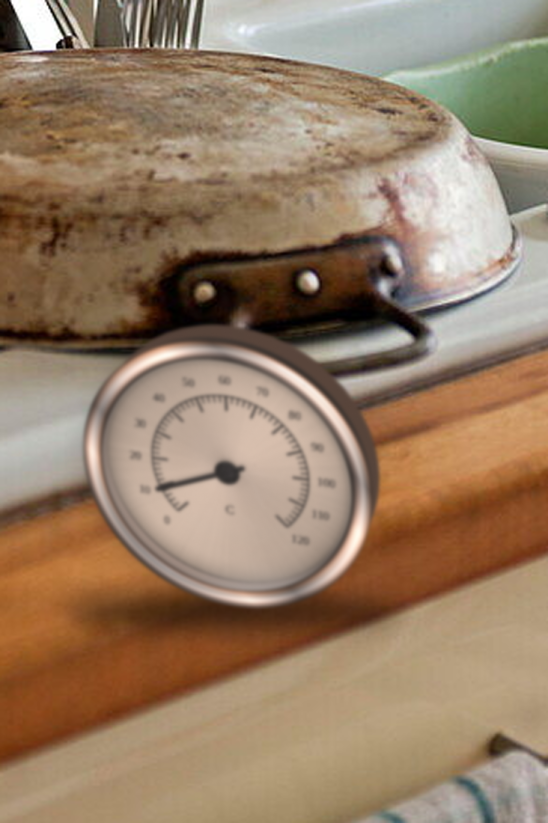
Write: 10 °C
